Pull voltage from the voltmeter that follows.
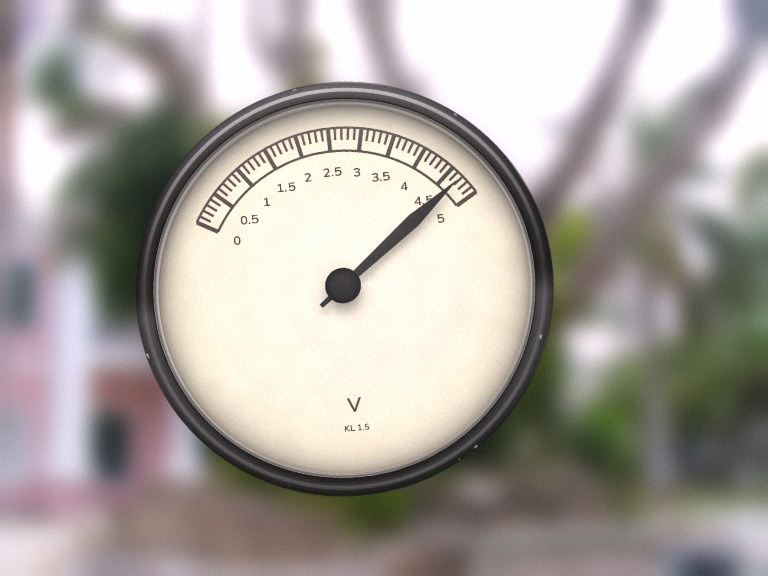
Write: 4.7 V
